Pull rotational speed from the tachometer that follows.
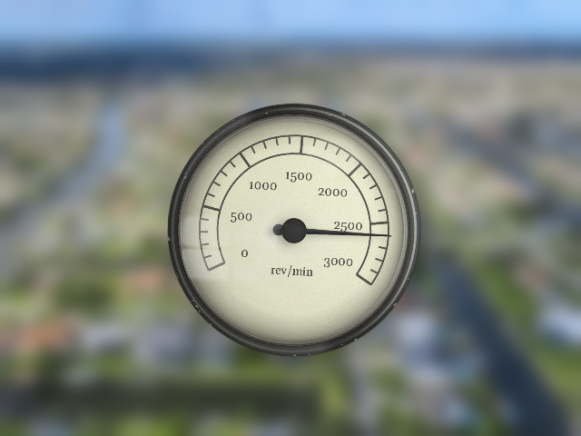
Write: 2600 rpm
